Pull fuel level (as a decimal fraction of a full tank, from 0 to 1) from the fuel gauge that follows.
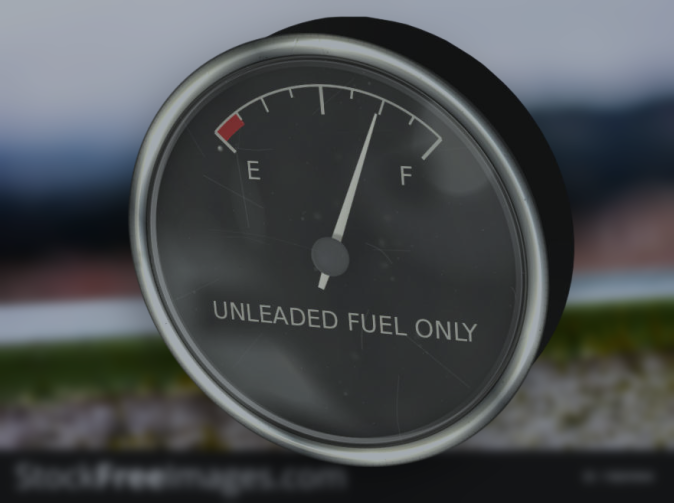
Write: 0.75
